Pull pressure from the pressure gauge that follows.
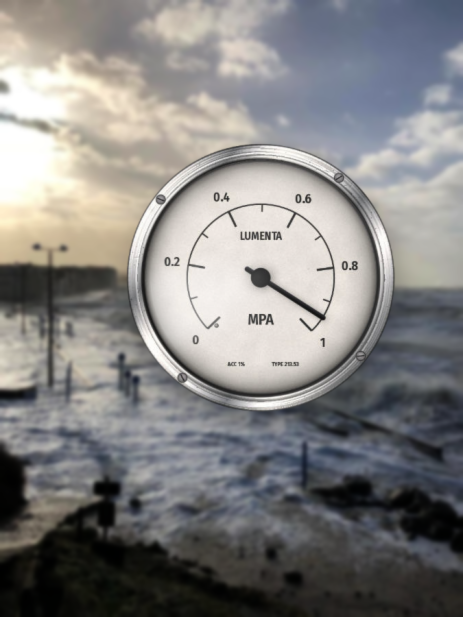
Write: 0.95 MPa
